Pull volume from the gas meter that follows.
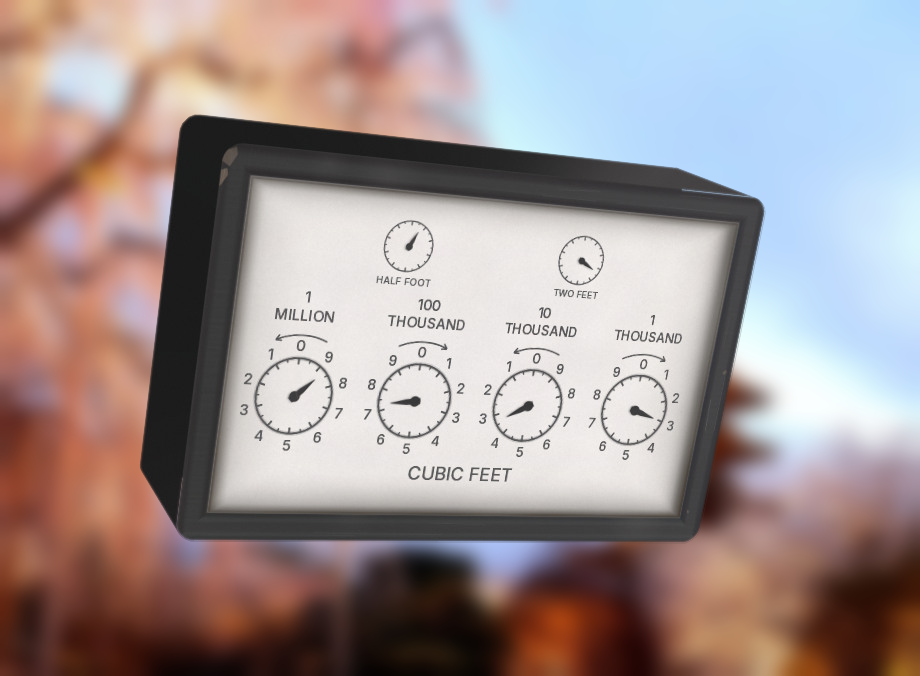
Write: 873300 ft³
